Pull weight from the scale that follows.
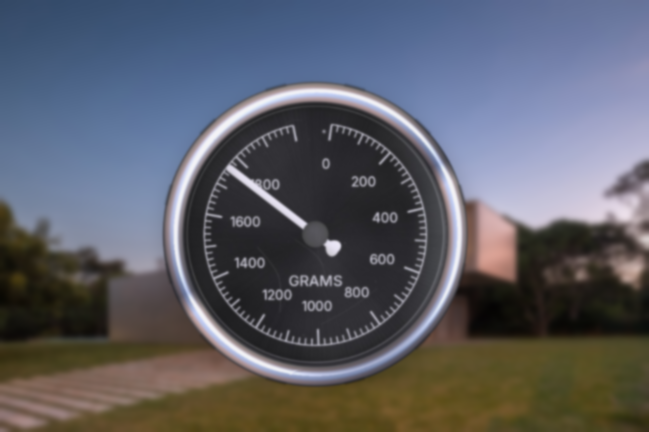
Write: 1760 g
